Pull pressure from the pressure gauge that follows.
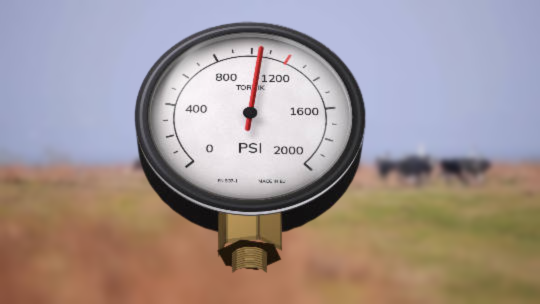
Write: 1050 psi
